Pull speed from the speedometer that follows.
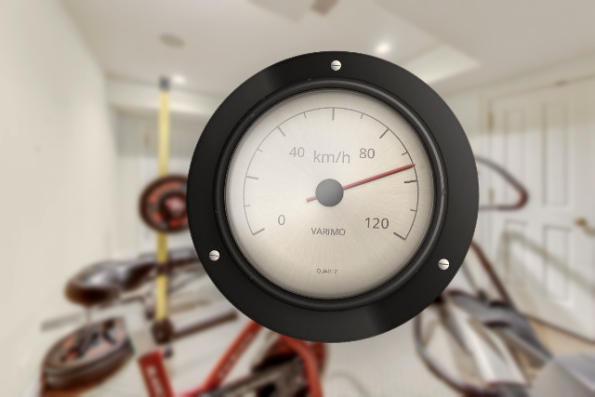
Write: 95 km/h
